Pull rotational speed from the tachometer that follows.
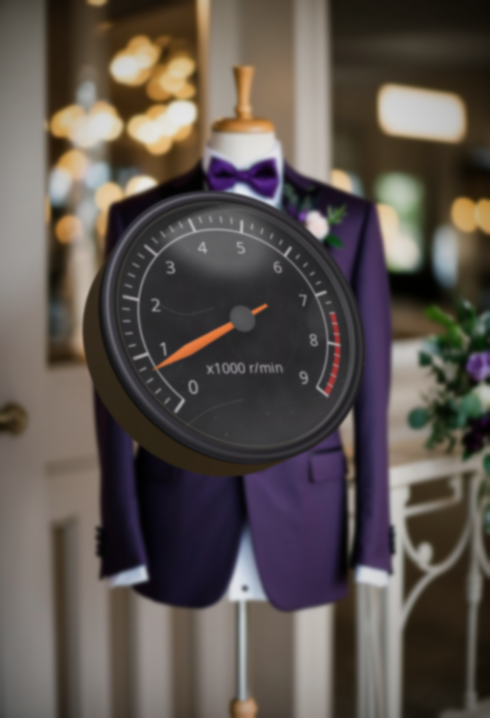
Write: 700 rpm
